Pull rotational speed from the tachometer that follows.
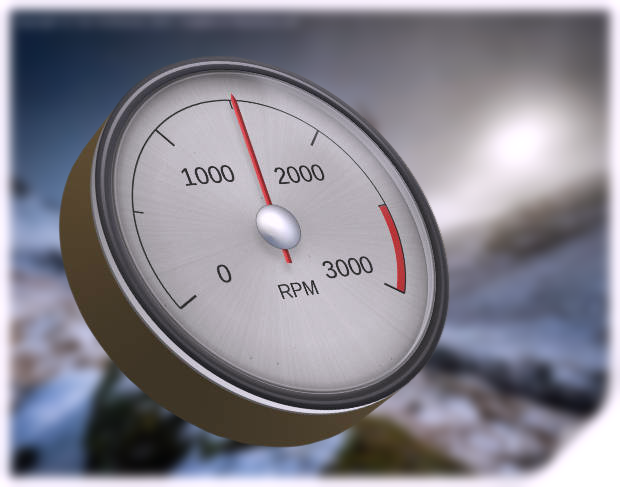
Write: 1500 rpm
